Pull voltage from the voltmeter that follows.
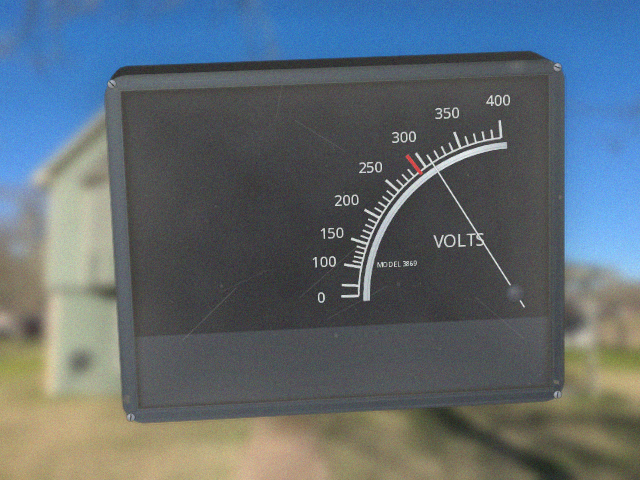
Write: 310 V
